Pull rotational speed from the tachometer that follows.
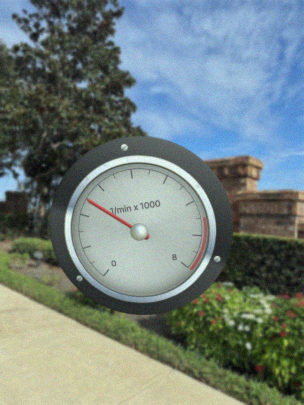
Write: 2500 rpm
